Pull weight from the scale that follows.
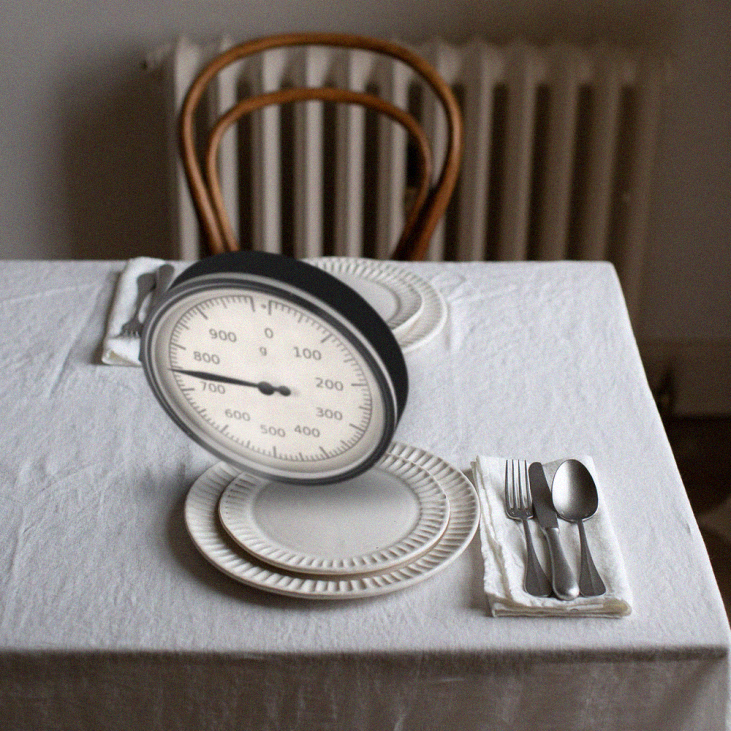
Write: 750 g
